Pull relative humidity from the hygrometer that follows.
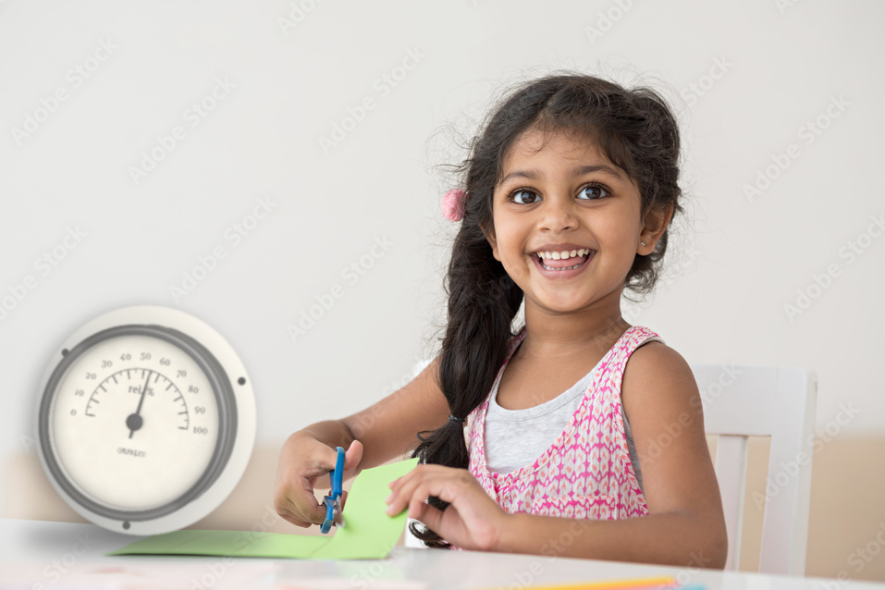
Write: 55 %
